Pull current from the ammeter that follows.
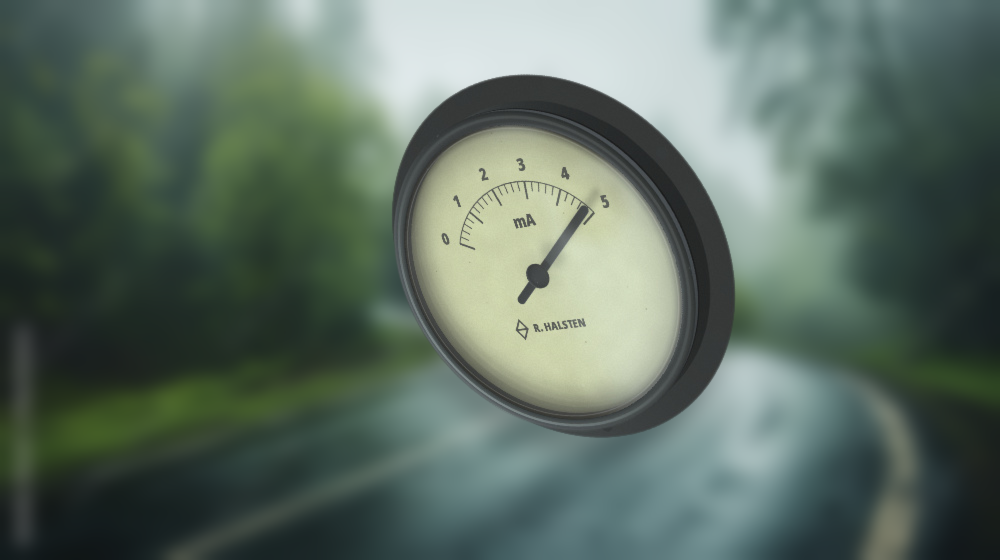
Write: 4.8 mA
